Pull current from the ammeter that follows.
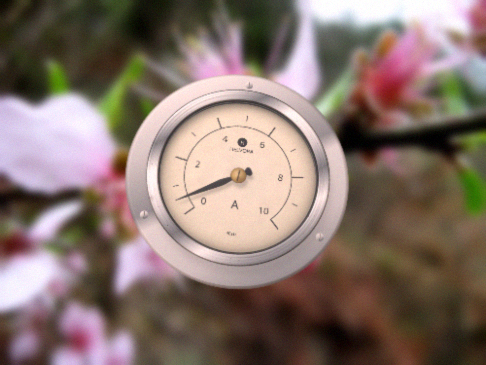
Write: 0.5 A
